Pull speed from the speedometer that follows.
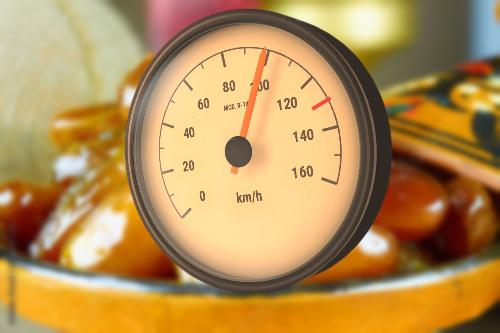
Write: 100 km/h
